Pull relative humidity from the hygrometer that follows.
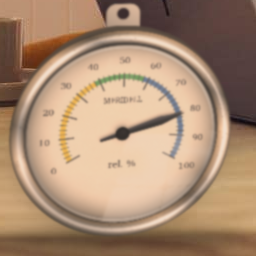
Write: 80 %
